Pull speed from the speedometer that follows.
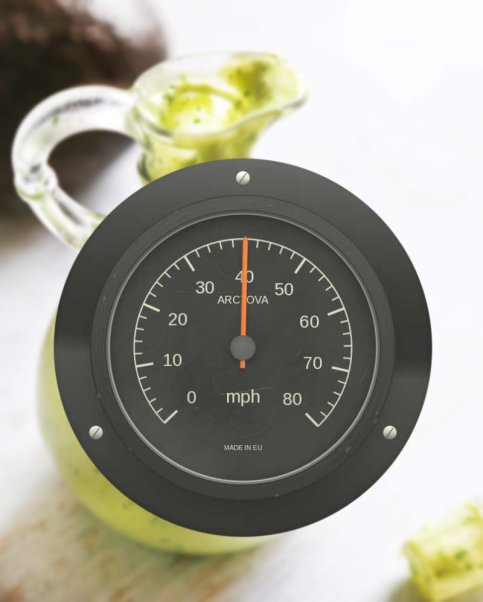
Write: 40 mph
